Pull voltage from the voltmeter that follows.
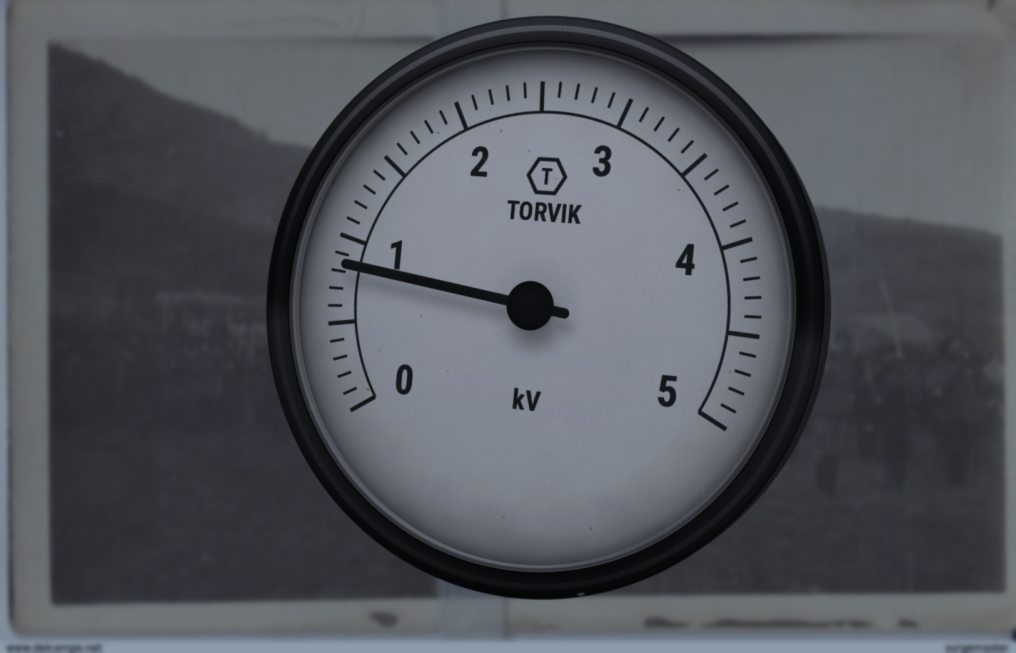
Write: 0.85 kV
